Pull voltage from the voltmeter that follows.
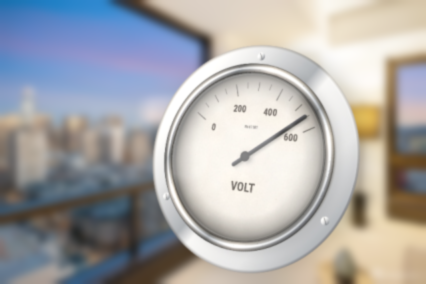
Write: 550 V
